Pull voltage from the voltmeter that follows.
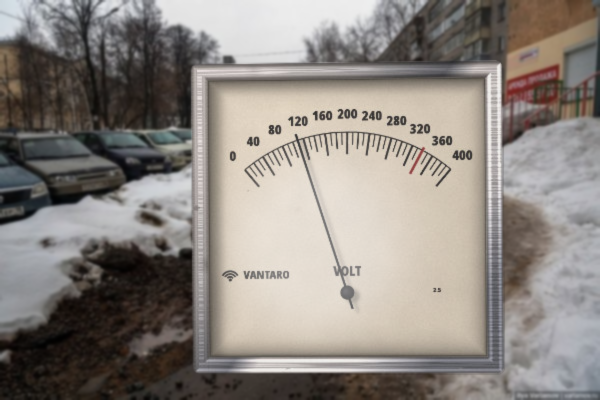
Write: 110 V
